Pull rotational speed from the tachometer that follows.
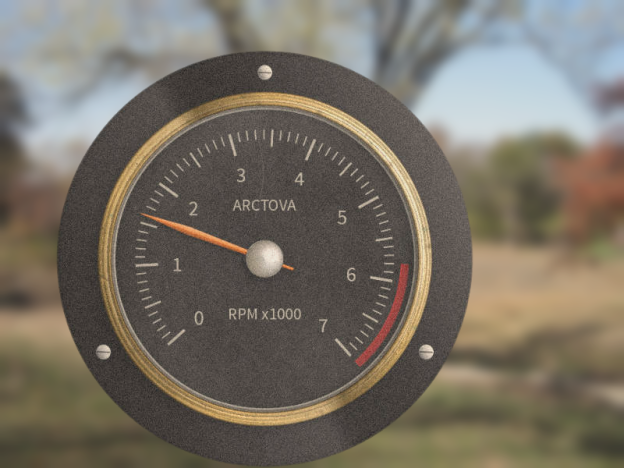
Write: 1600 rpm
